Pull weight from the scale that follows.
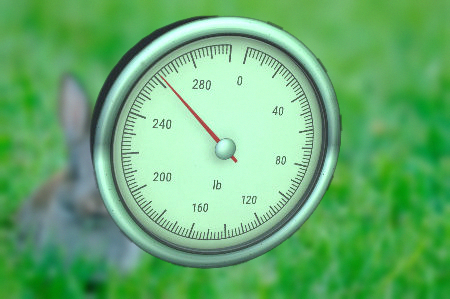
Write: 262 lb
